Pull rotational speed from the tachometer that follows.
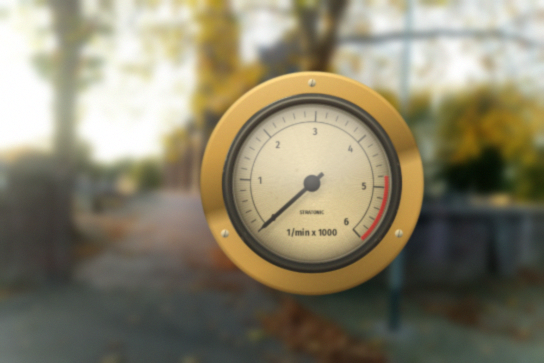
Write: 0 rpm
